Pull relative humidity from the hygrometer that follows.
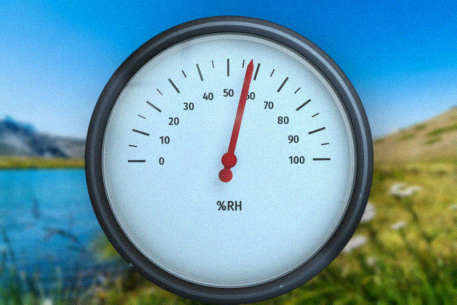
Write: 57.5 %
